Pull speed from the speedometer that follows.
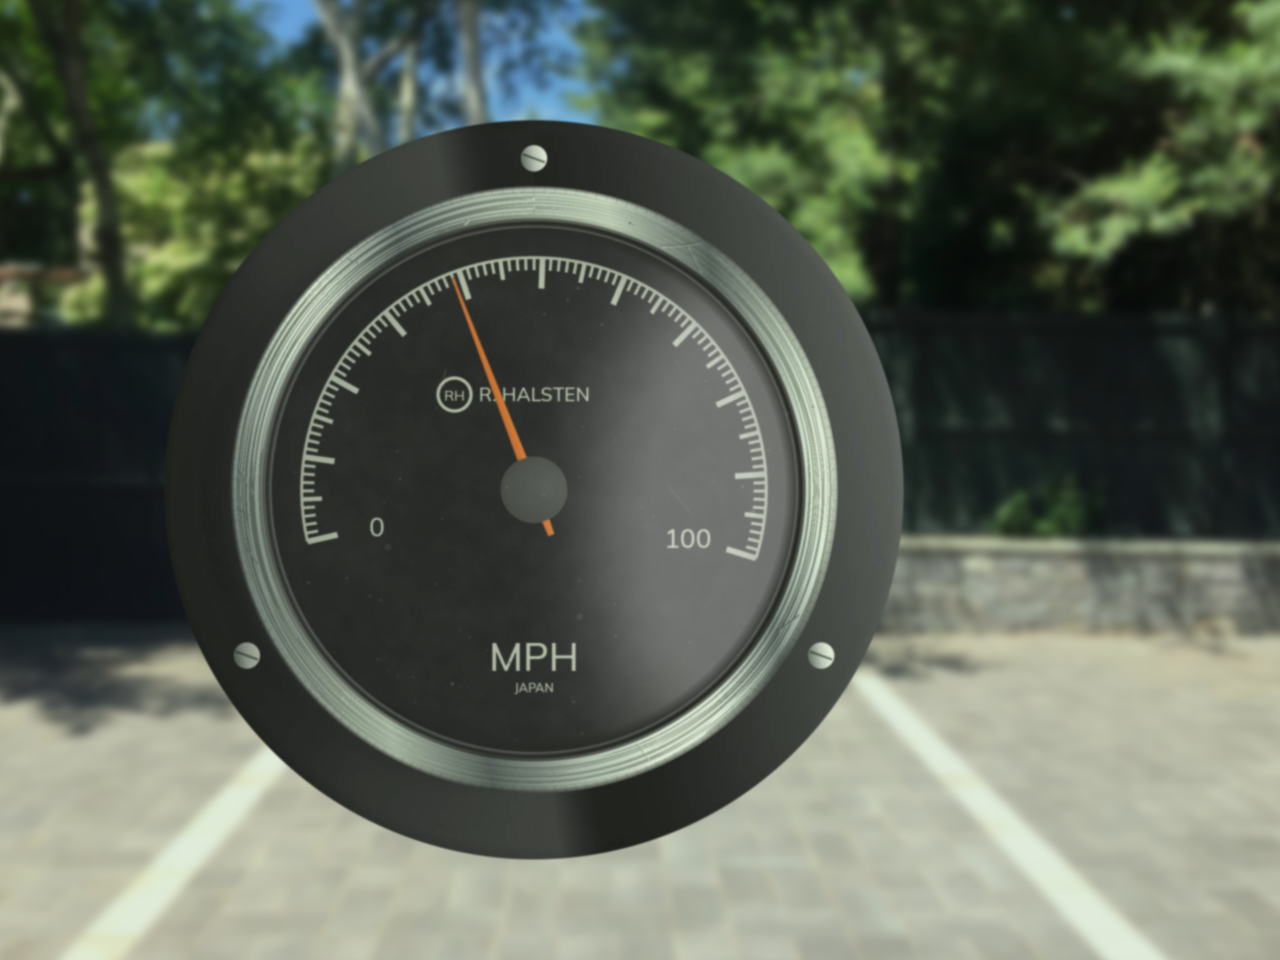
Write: 39 mph
